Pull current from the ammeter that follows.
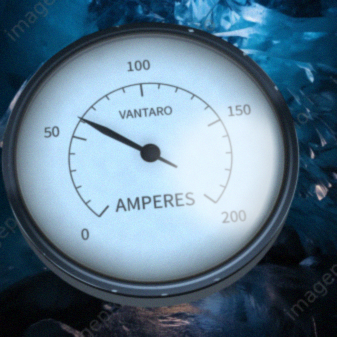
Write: 60 A
